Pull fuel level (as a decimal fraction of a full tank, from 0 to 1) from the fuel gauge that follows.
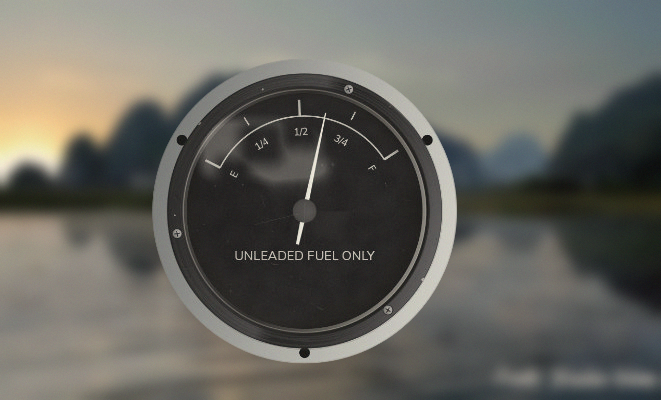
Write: 0.625
